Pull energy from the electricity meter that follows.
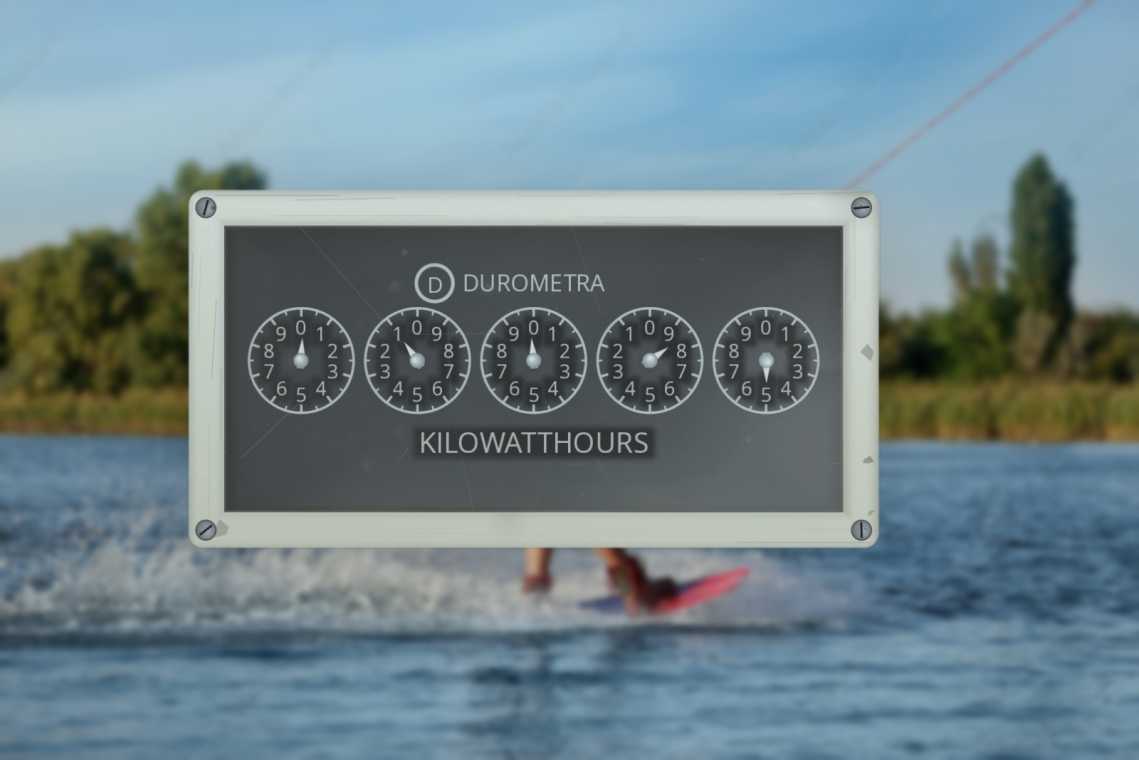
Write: 985 kWh
